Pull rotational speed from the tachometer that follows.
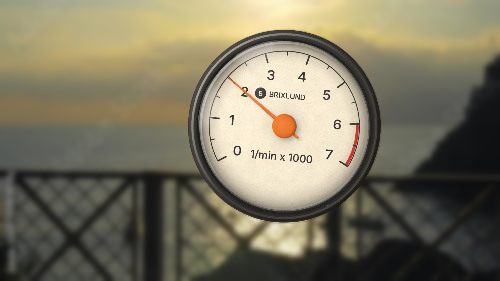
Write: 2000 rpm
